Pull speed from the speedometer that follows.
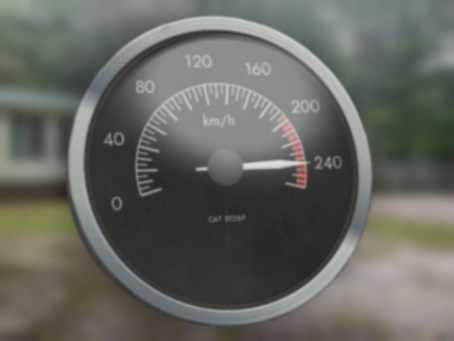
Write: 240 km/h
